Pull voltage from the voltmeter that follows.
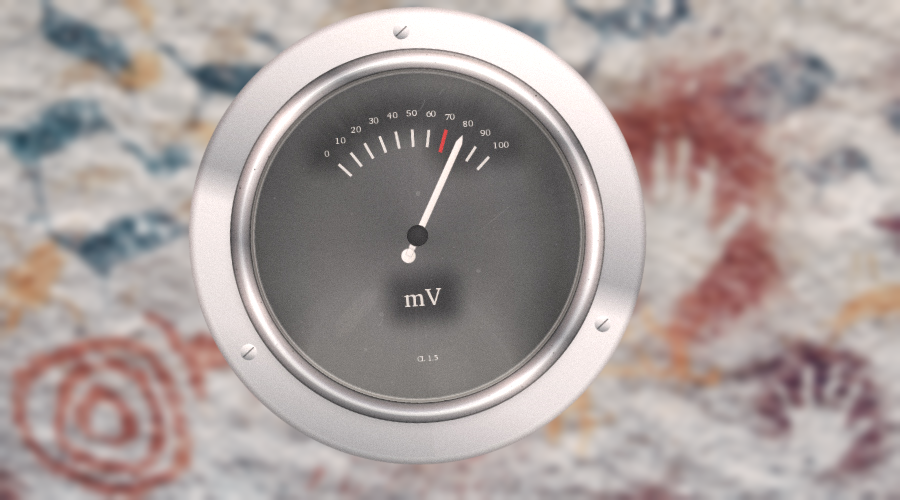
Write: 80 mV
